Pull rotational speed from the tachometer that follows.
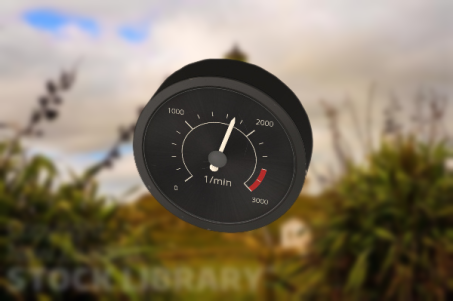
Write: 1700 rpm
